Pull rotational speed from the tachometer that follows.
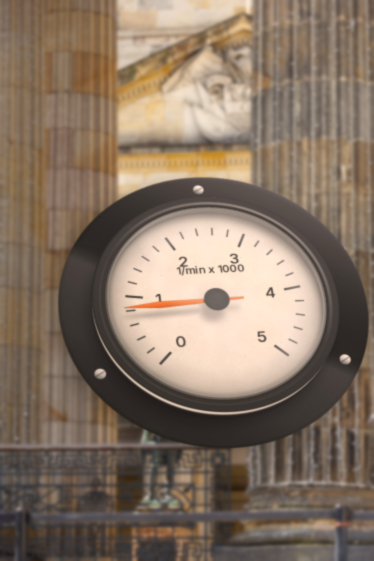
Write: 800 rpm
